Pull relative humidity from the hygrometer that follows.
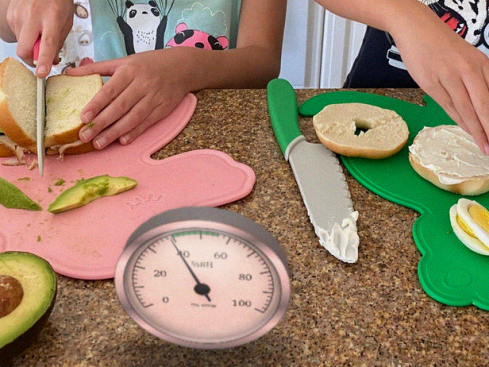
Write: 40 %
